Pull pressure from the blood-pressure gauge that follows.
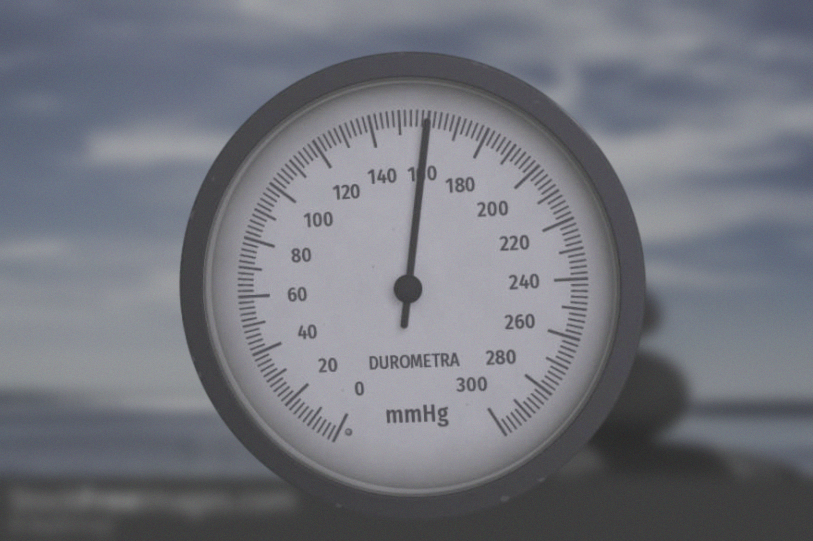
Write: 160 mmHg
